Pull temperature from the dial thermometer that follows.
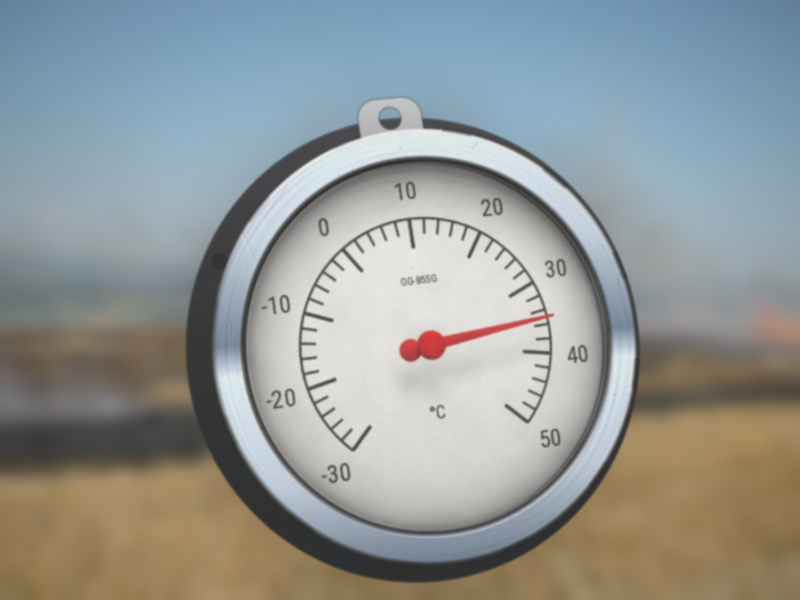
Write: 35 °C
